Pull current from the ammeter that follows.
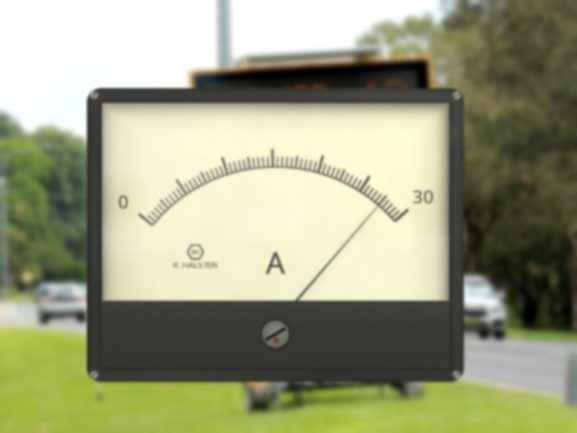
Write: 27.5 A
